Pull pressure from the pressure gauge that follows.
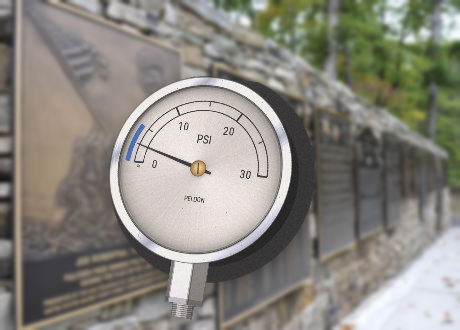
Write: 2.5 psi
